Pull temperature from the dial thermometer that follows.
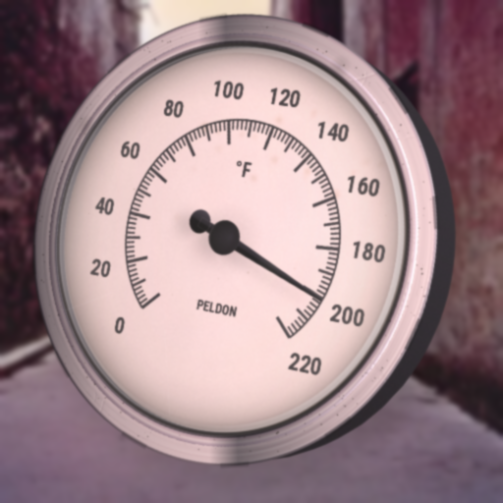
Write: 200 °F
